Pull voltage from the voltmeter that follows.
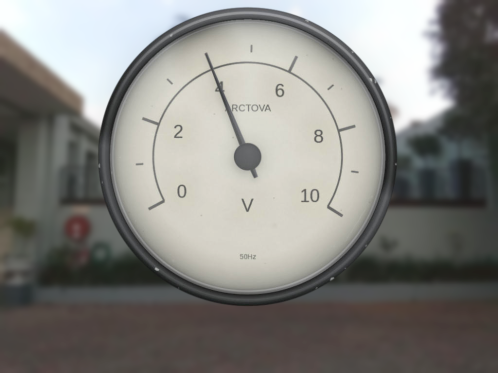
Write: 4 V
